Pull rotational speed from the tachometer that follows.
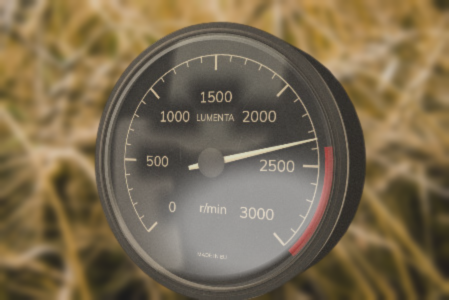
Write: 2350 rpm
